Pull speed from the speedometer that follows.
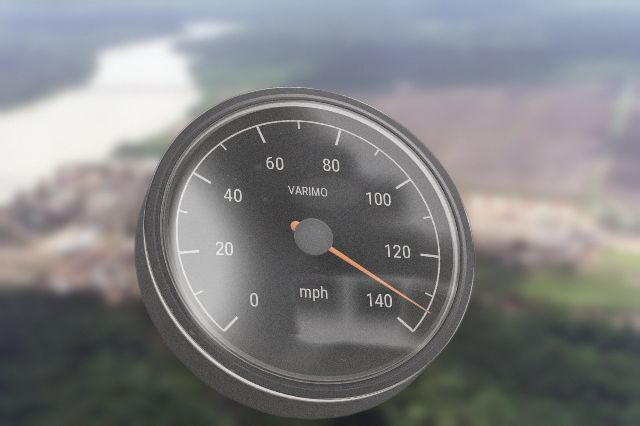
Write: 135 mph
